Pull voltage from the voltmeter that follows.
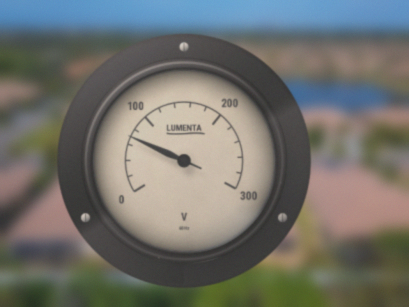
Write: 70 V
